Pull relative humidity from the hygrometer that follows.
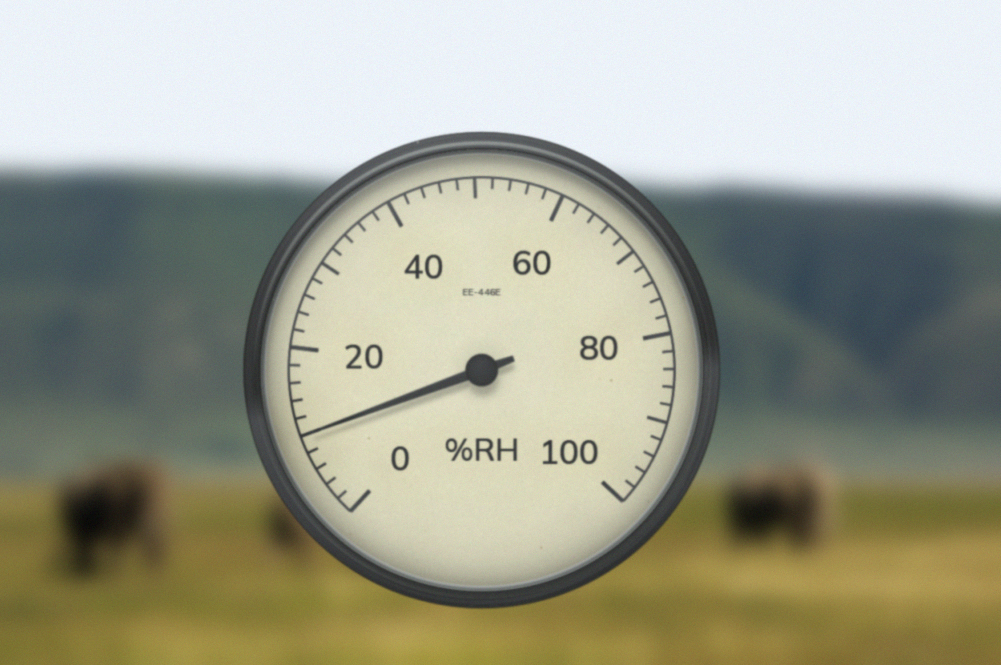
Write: 10 %
